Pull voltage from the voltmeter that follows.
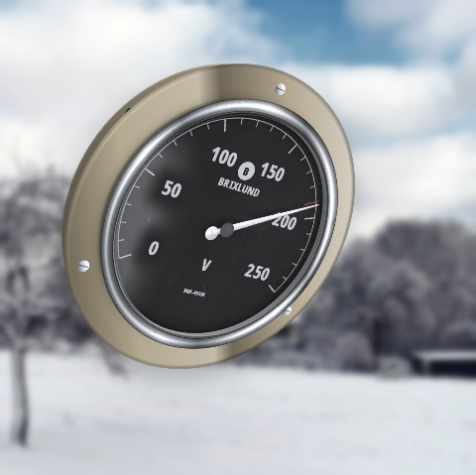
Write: 190 V
